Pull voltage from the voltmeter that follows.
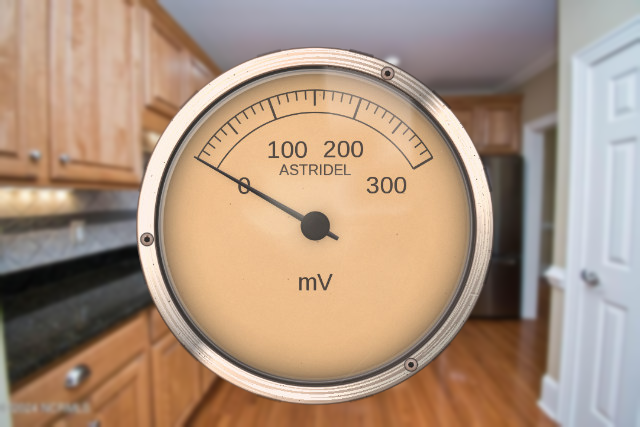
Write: 0 mV
